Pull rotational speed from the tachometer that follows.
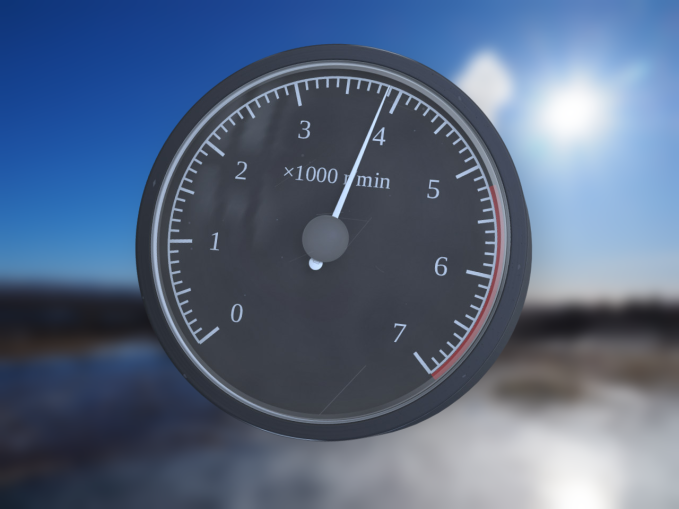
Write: 3900 rpm
